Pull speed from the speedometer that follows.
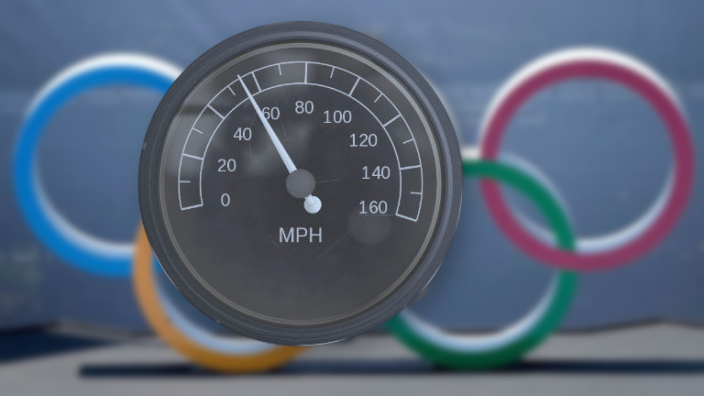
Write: 55 mph
